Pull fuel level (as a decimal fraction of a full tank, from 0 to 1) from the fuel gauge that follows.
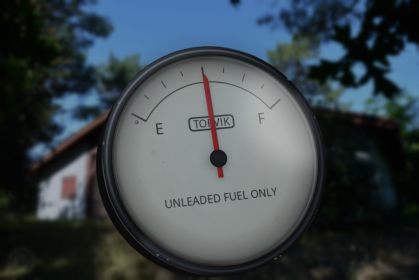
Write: 0.5
